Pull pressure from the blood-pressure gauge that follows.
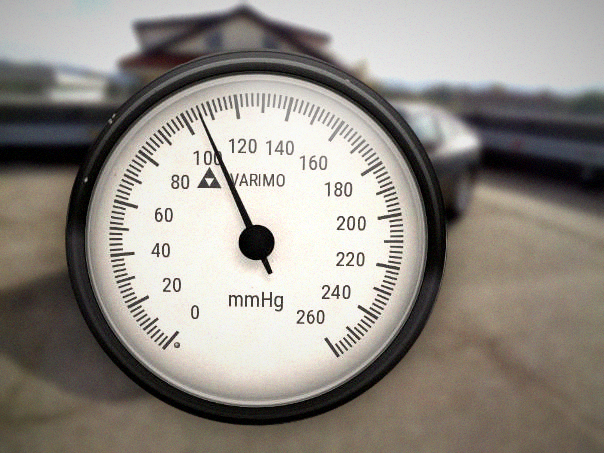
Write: 106 mmHg
